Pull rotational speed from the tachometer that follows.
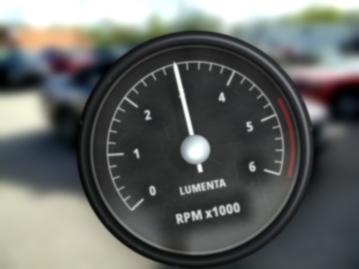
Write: 3000 rpm
